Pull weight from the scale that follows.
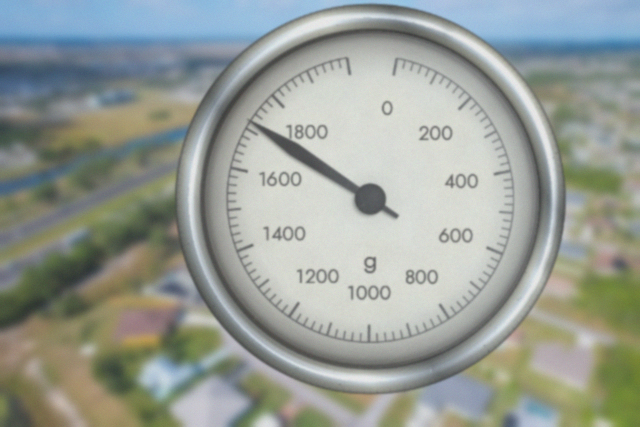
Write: 1720 g
